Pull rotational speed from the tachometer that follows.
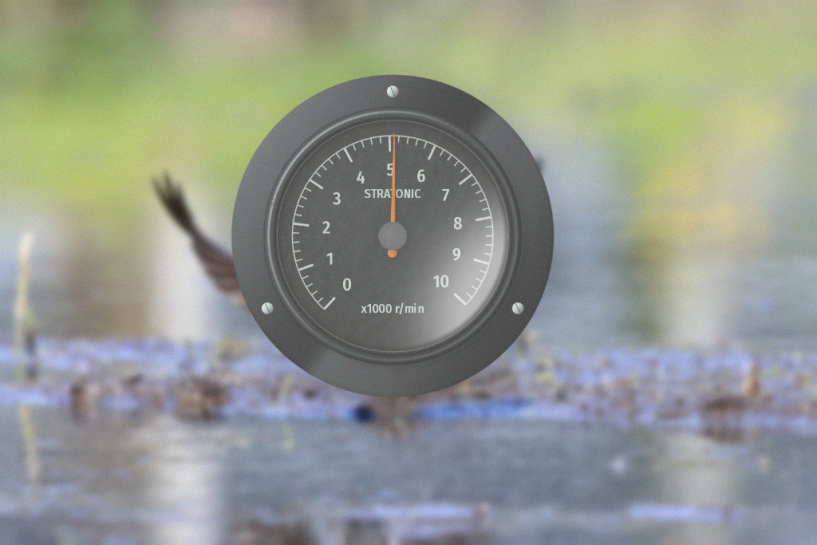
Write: 5100 rpm
